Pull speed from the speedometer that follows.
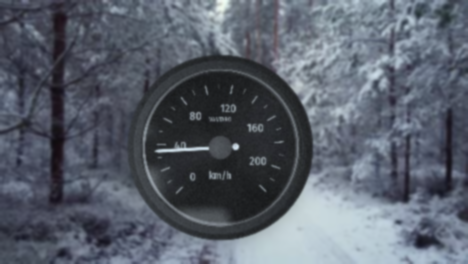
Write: 35 km/h
